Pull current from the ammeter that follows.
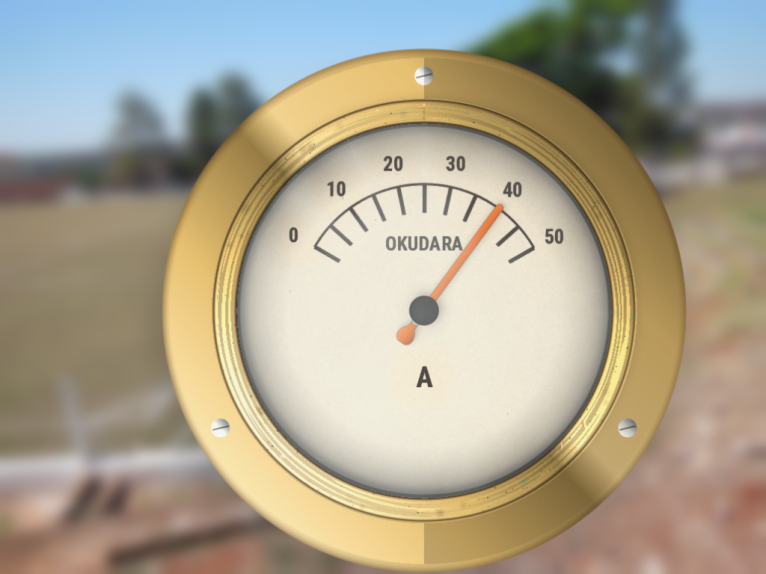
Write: 40 A
